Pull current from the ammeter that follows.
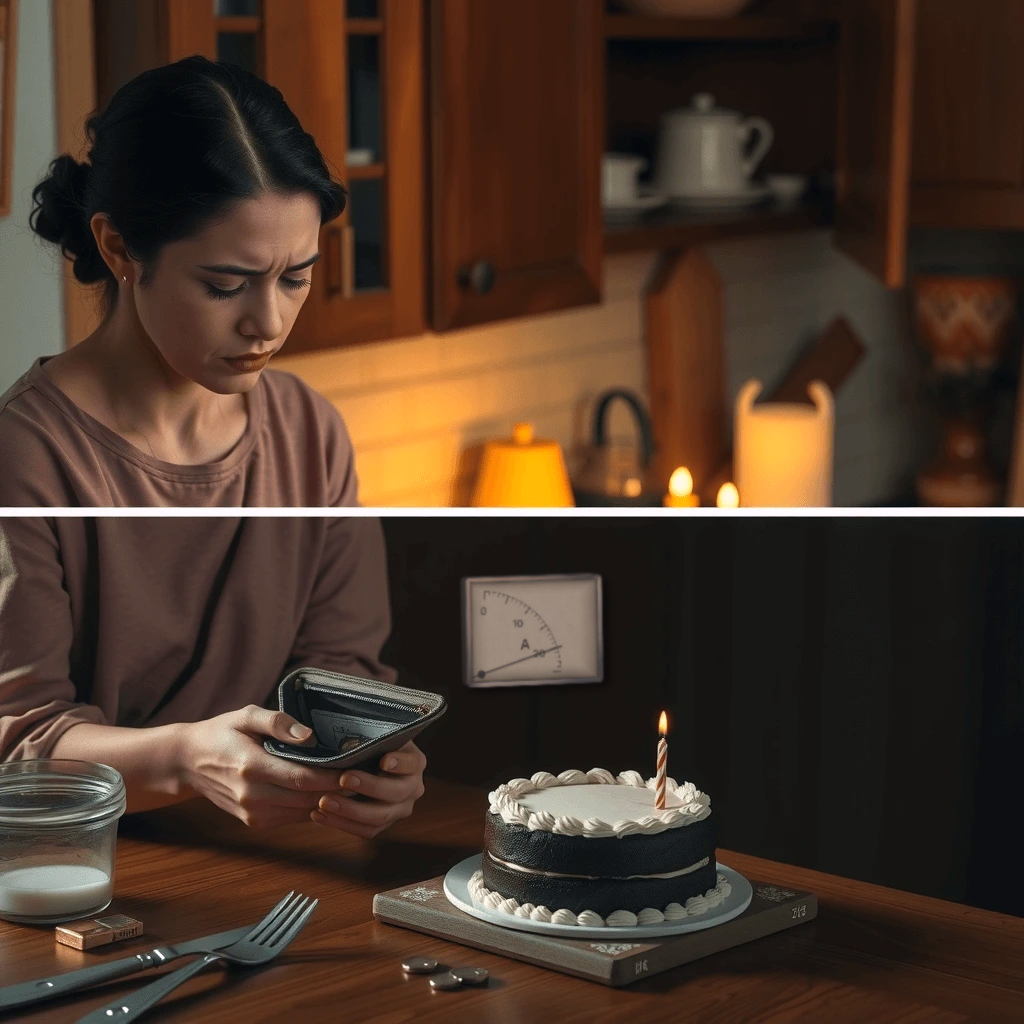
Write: 20 A
